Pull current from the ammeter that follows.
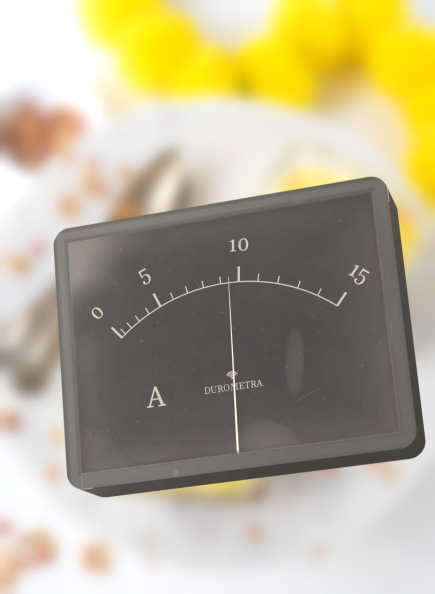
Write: 9.5 A
